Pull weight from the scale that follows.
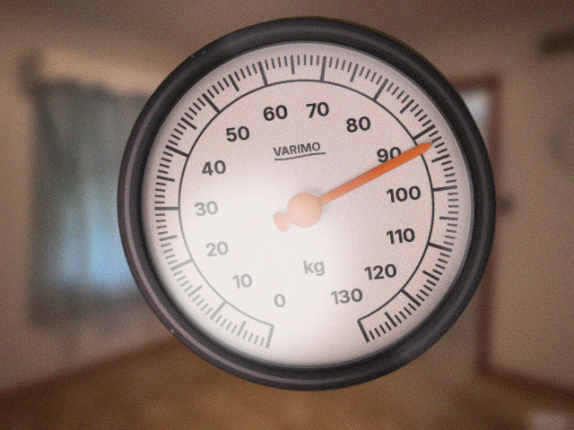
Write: 92 kg
